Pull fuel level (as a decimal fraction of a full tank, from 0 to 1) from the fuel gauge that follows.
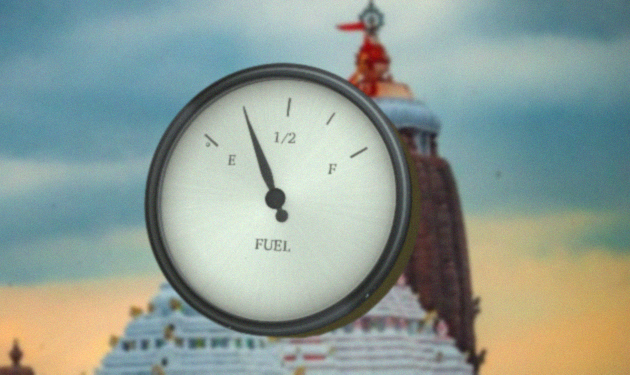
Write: 0.25
